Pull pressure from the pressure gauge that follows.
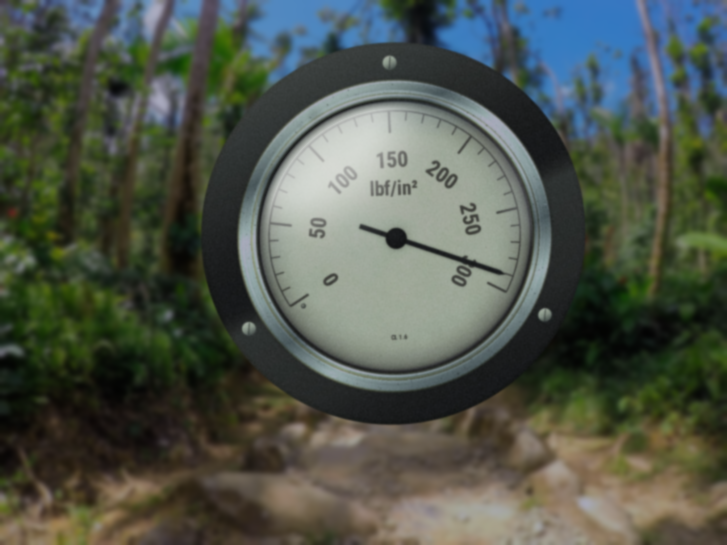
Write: 290 psi
